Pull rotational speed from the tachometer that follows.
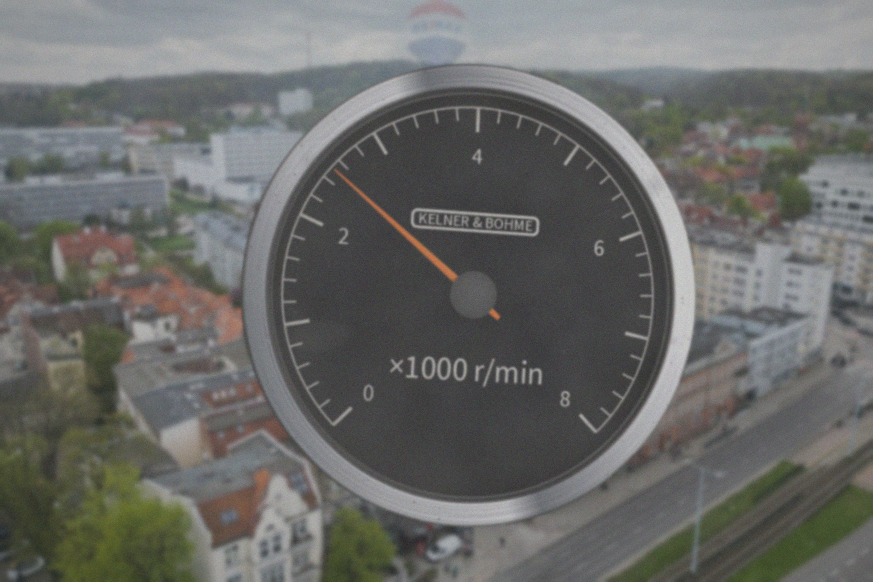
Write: 2500 rpm
